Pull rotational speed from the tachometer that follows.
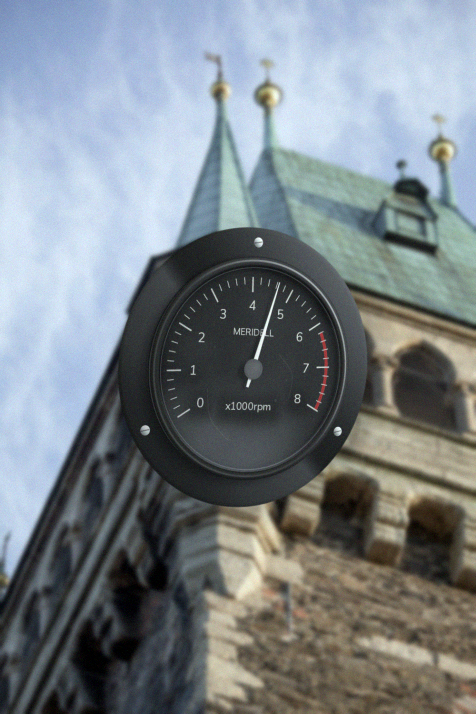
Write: 4600 rpm
